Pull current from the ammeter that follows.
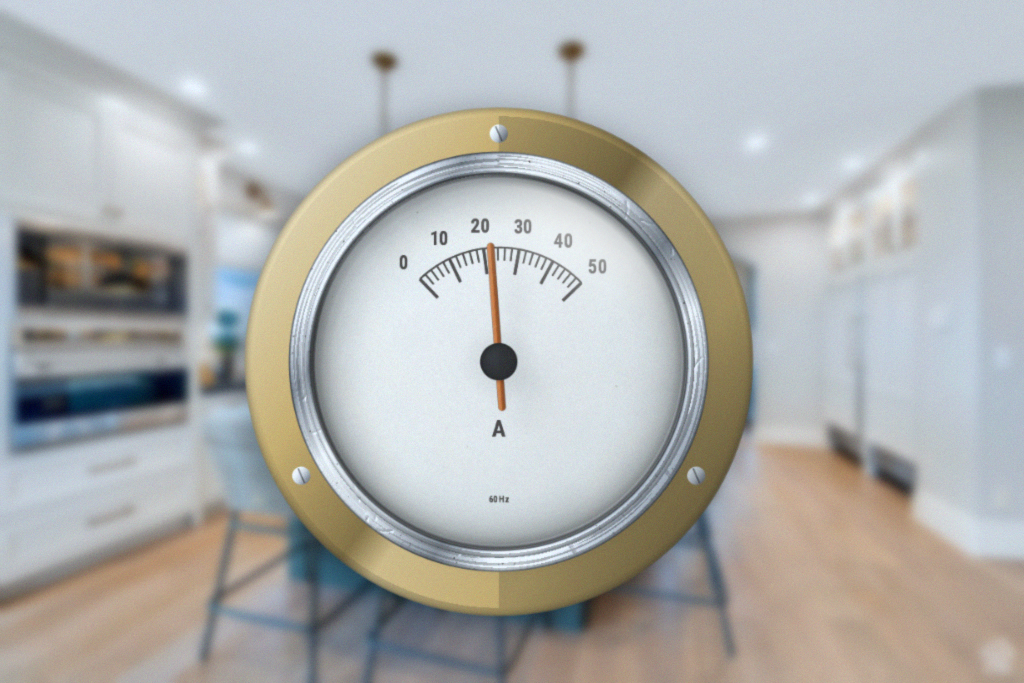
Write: 22 A
